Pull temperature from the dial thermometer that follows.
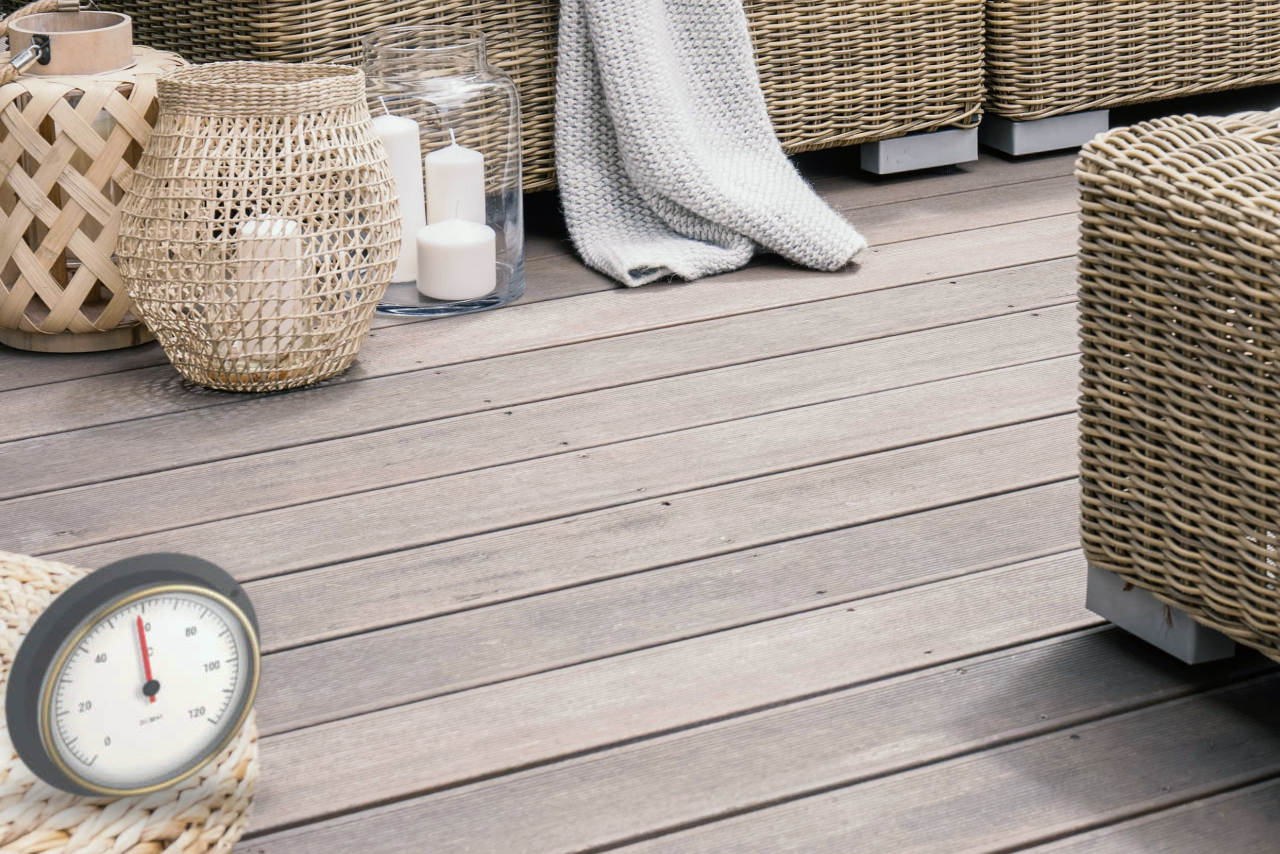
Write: 58 °C
